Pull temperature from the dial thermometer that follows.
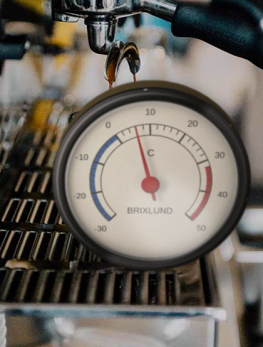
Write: 6 °C
